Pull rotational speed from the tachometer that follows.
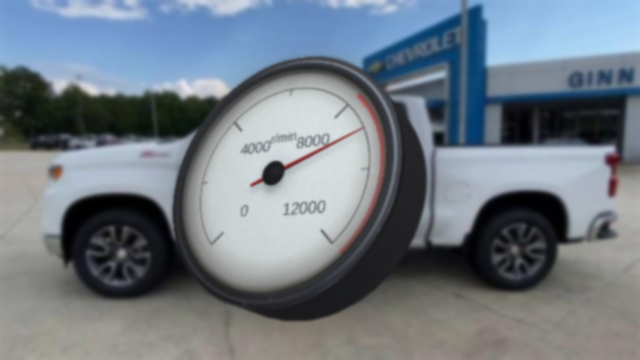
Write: 9000 rpm
